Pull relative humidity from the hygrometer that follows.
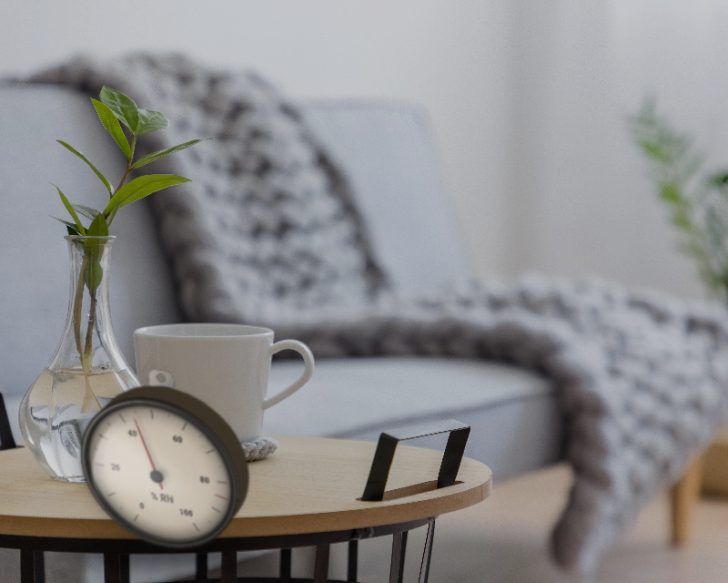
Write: 45 %
